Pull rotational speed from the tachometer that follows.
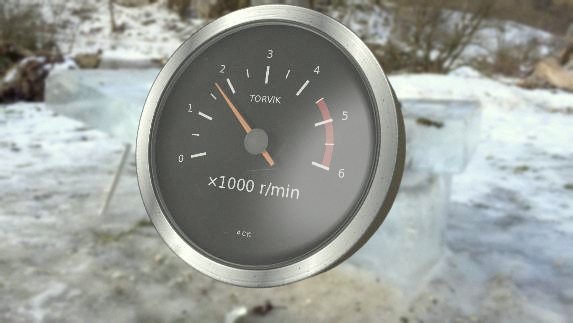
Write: 1750 rpm
